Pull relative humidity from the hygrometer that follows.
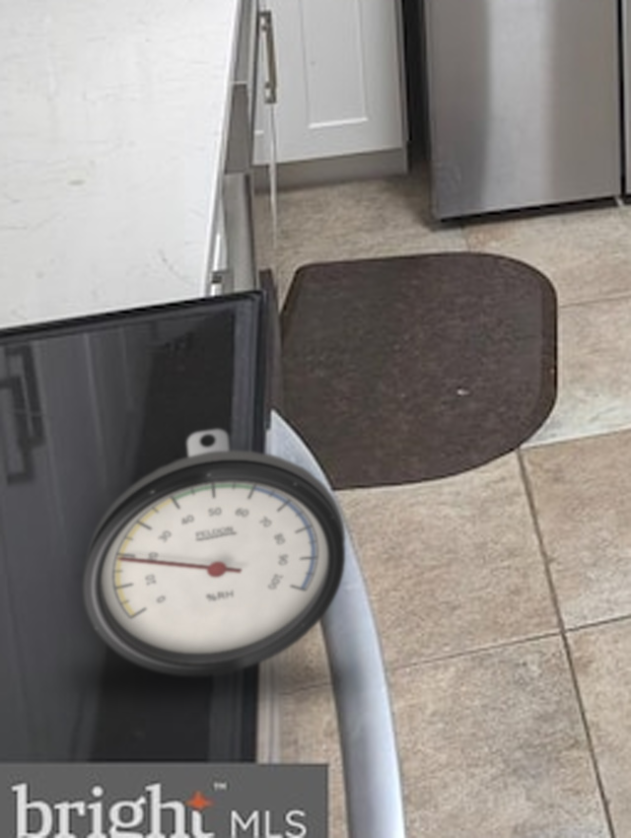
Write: 20 %
